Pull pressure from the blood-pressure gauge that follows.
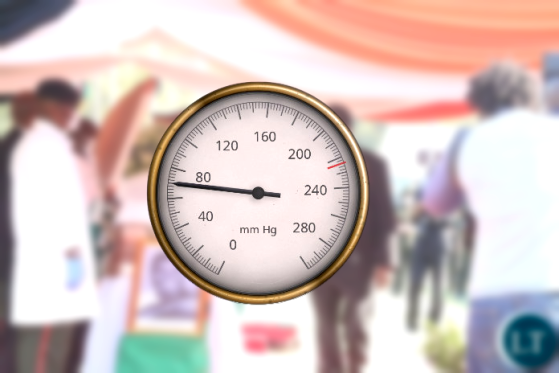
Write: 70 mmHg
